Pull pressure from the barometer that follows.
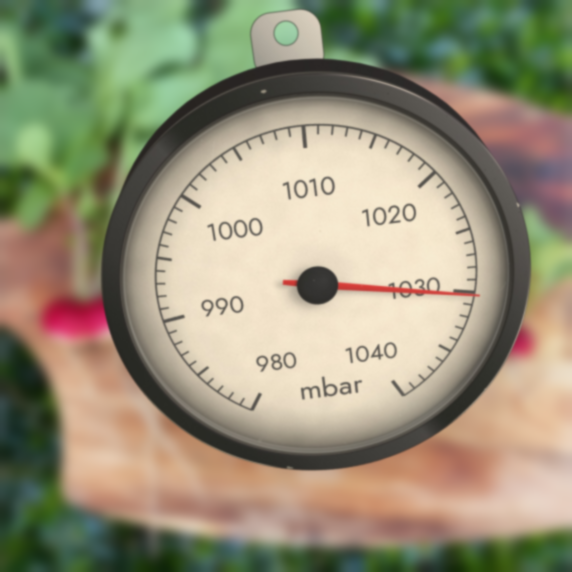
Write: 1030 mbar
